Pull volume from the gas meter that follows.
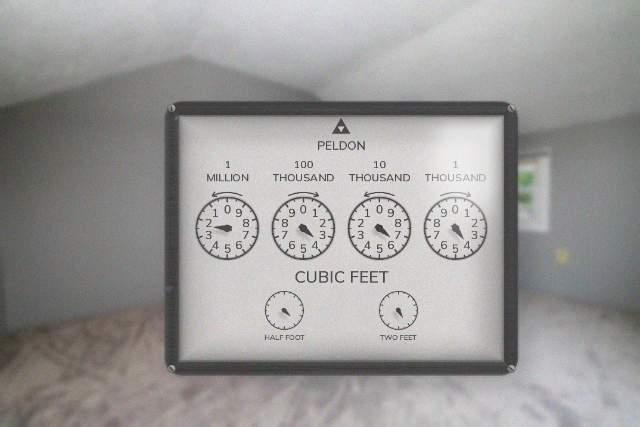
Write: 236400 ft³
